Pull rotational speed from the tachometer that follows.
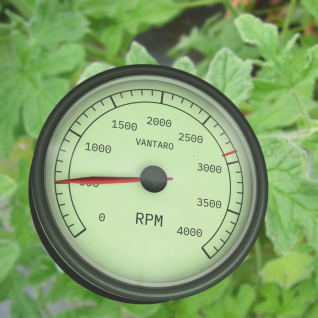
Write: 500 rpm
